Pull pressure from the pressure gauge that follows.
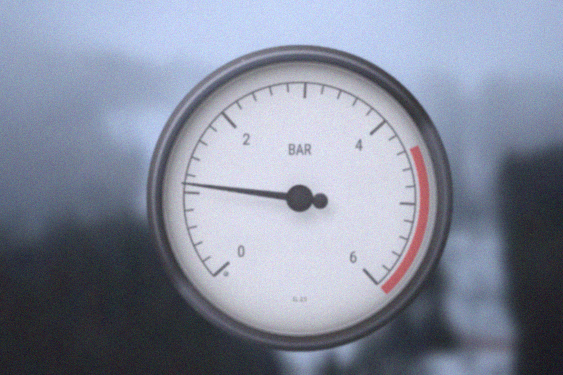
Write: 1.1 bar
